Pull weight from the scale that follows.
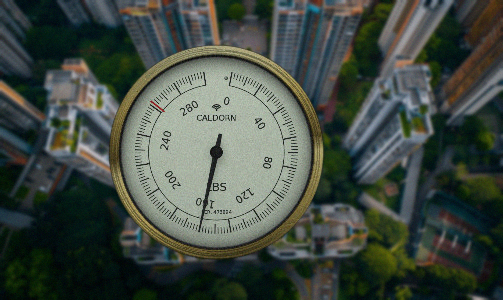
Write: 160 lb
